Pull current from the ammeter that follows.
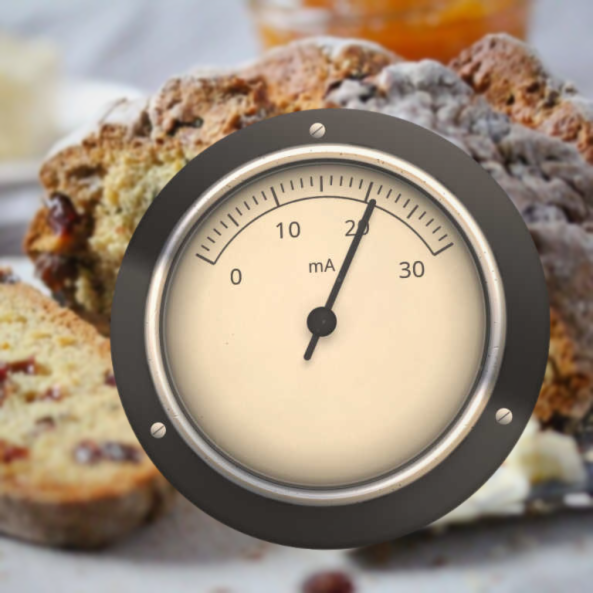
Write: 21 mA
